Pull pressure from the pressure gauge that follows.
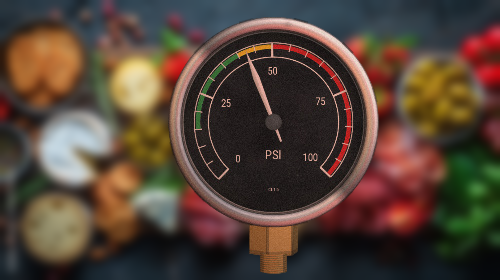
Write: 42.5 psi
